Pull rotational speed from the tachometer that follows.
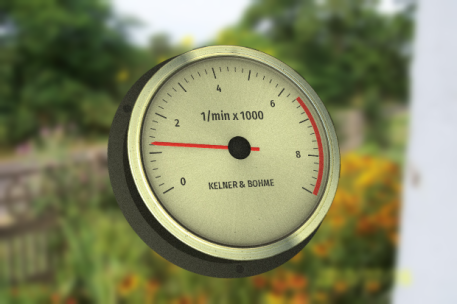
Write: 1200 rpm
